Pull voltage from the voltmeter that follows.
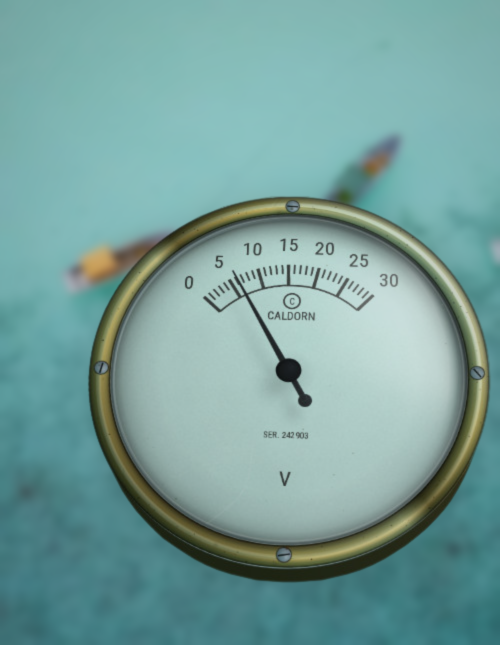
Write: 6 V
